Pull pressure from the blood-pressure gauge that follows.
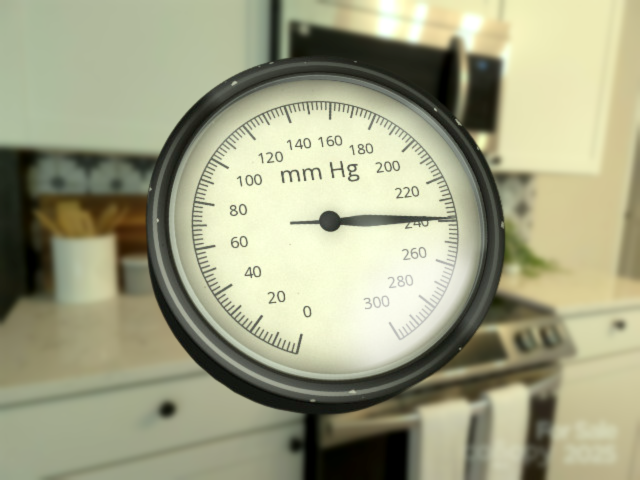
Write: 240 mmHg
